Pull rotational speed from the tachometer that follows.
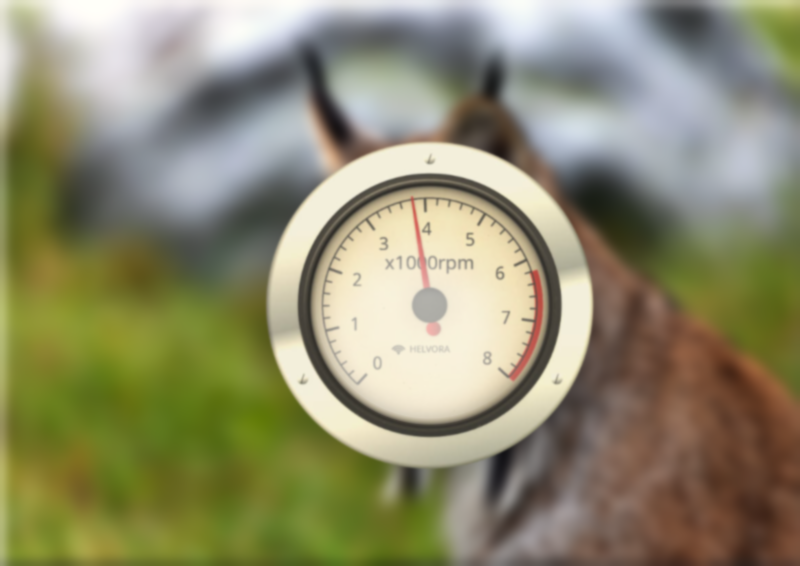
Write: 3800 rpm
